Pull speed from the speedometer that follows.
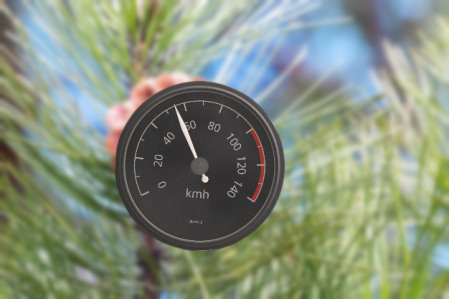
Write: 55 km/h
